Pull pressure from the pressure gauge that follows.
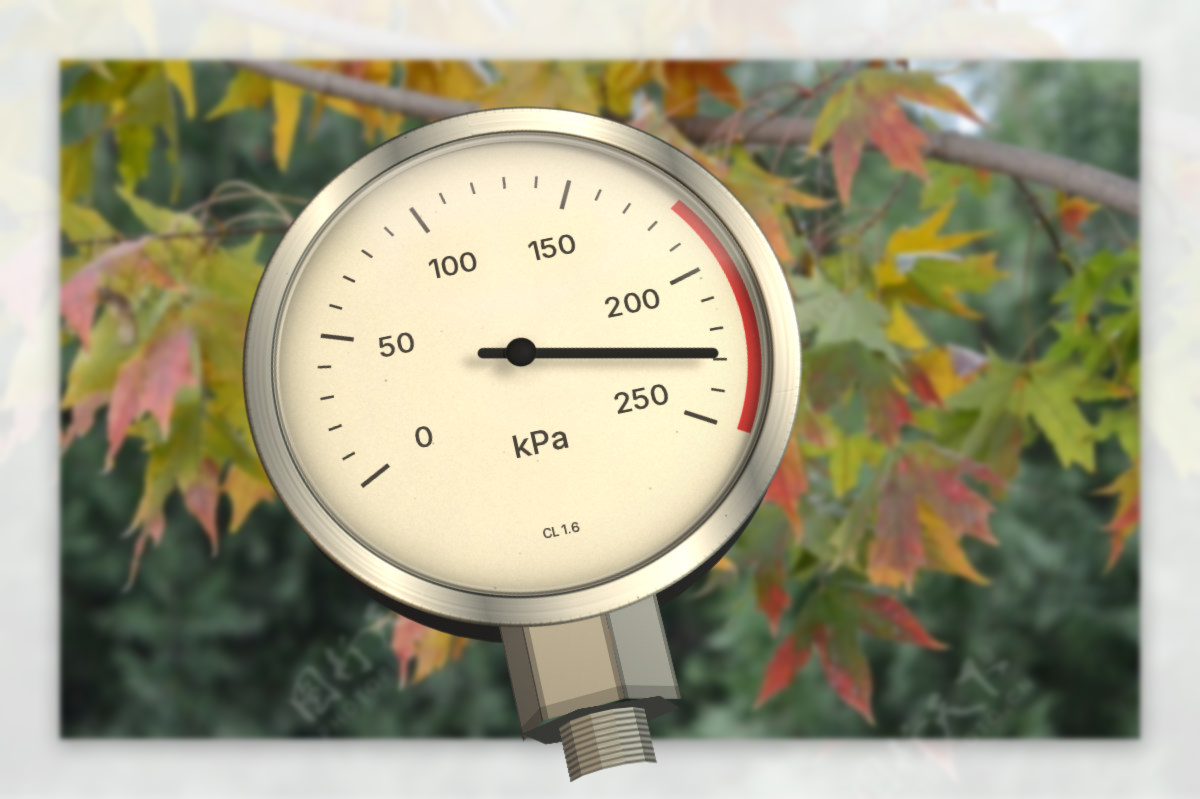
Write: 230 kPa
